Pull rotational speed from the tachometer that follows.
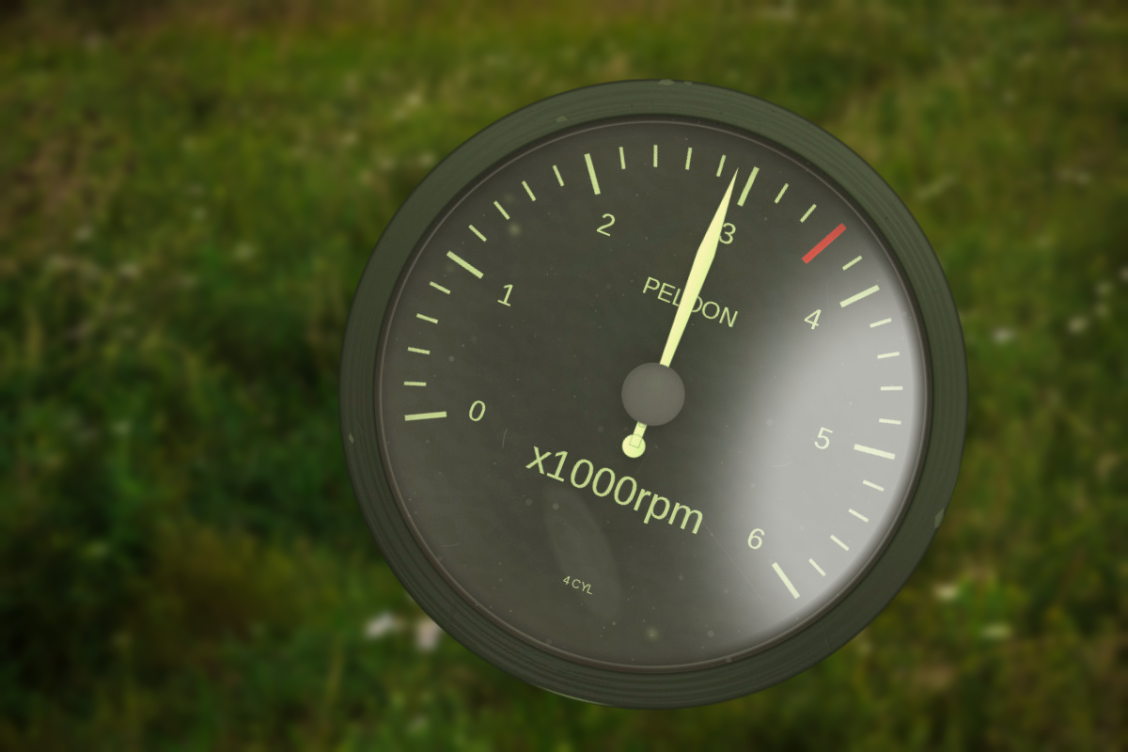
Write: 2900 rpm
